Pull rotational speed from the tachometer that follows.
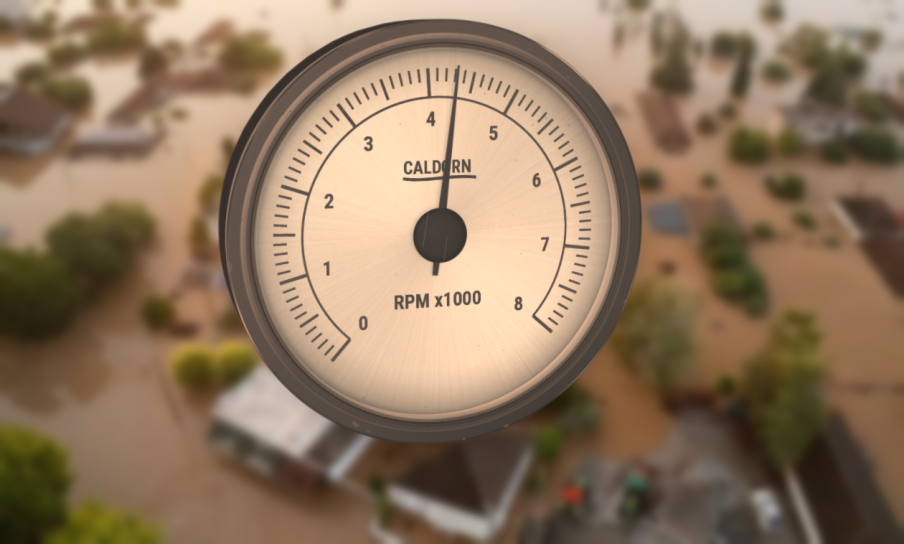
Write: 4300 rpm
